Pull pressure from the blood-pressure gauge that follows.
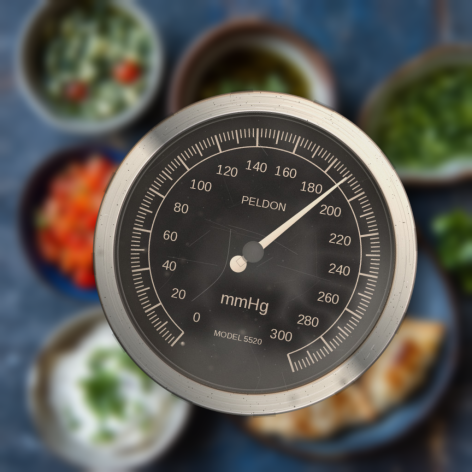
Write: 190 mmHg
